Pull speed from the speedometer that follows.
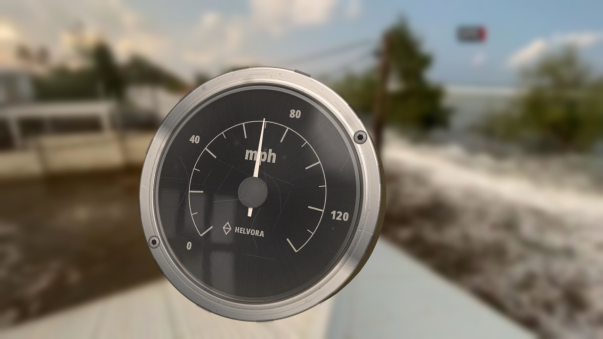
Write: 70 mph
